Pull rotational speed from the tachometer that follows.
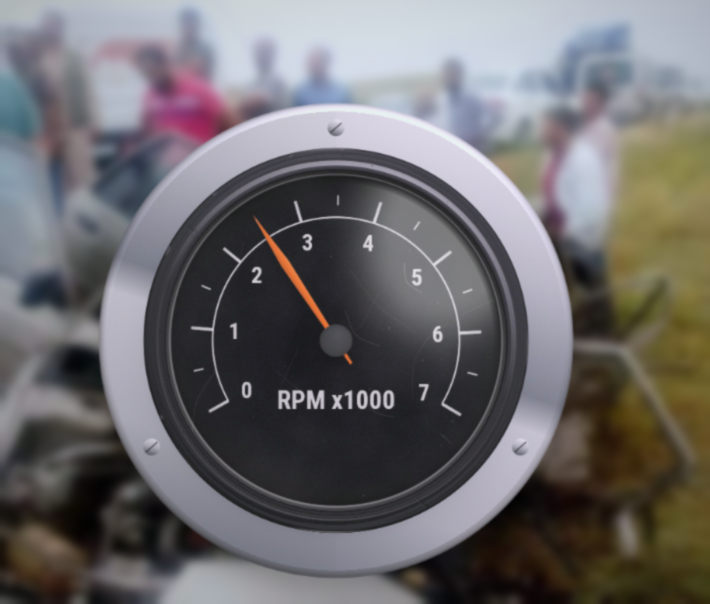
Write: 2500 rpm
